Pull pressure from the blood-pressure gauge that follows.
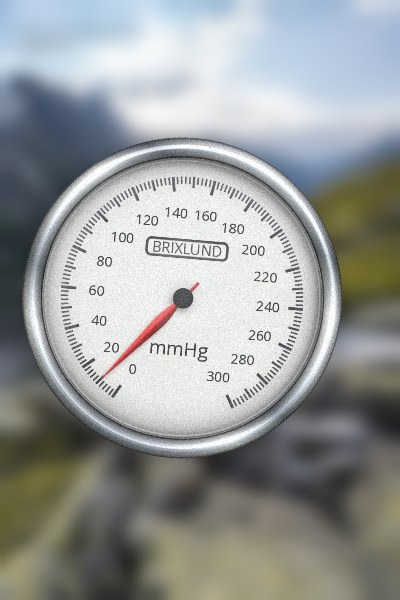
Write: 10 mmHg
